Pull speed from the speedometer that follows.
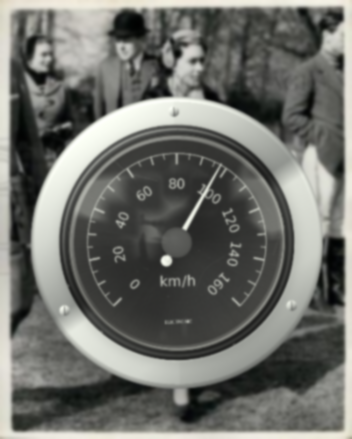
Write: 97.5 km/h
